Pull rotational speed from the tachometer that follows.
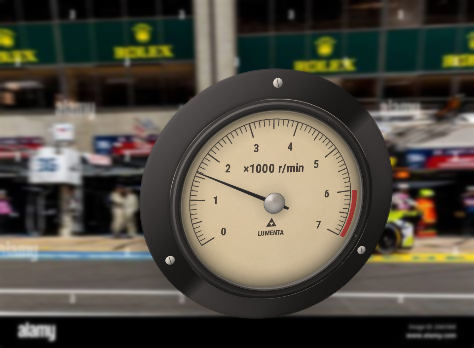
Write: 1600 rpm
